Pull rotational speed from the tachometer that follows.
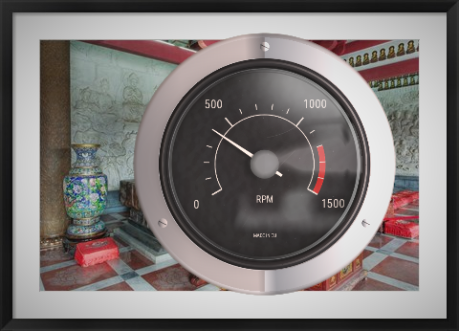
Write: 400 rpm
